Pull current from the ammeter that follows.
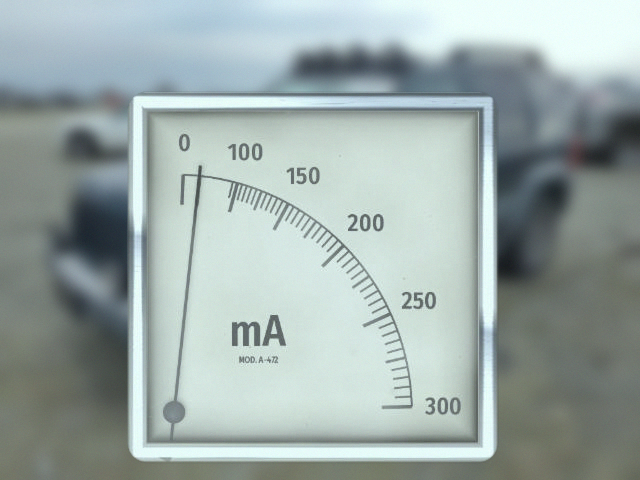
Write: 50 mA
